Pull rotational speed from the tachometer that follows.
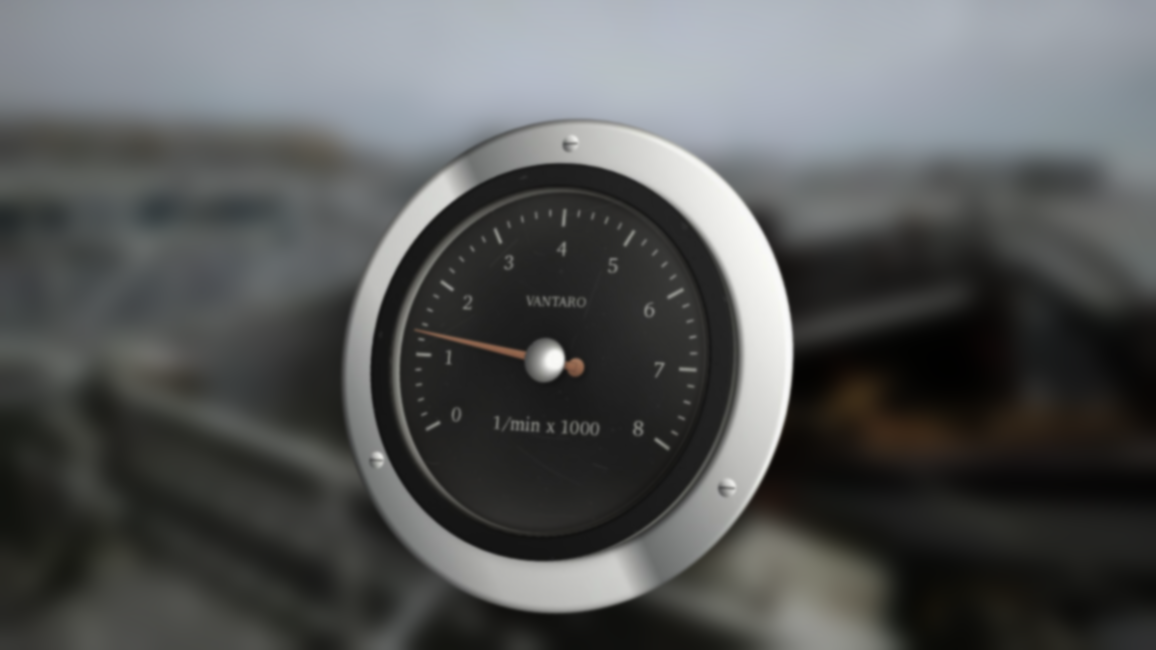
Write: 1300 rpm
